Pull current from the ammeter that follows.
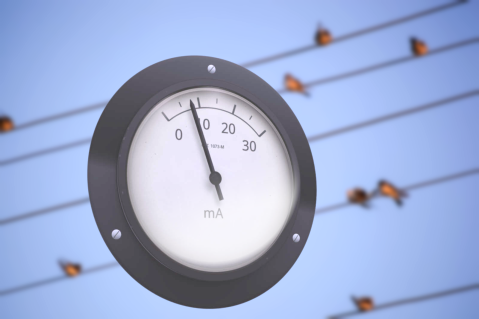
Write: 7.5 mA
